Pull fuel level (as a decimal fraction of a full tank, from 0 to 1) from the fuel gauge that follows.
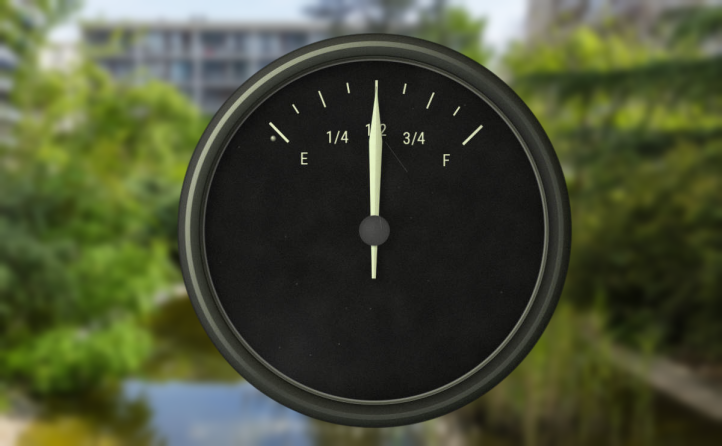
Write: 0.5
